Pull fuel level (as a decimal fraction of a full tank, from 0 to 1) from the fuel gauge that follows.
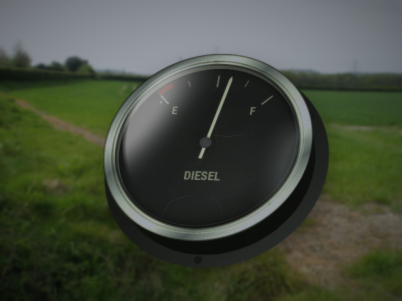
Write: 0.625
